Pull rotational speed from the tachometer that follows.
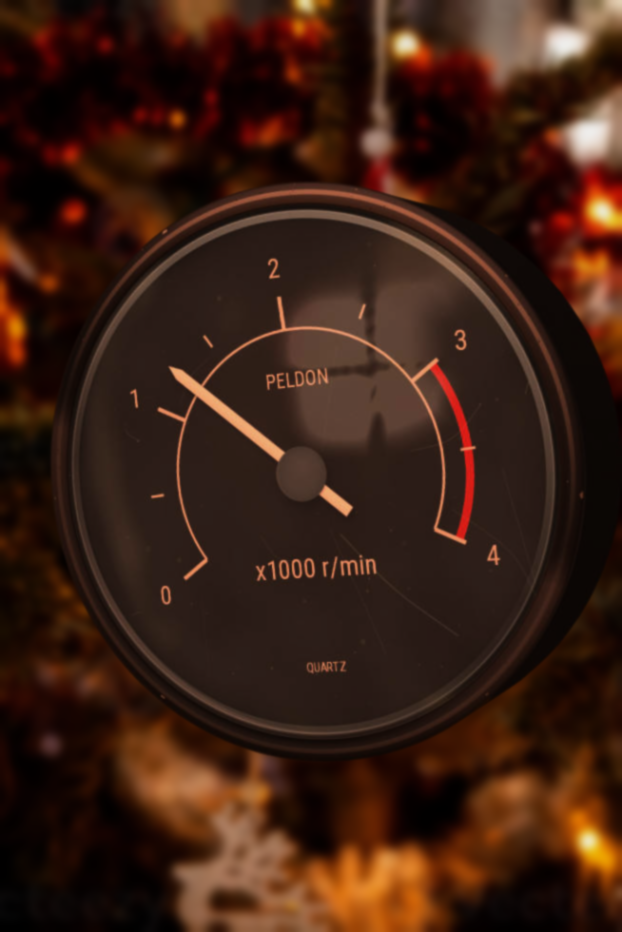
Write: 1250 rpm
